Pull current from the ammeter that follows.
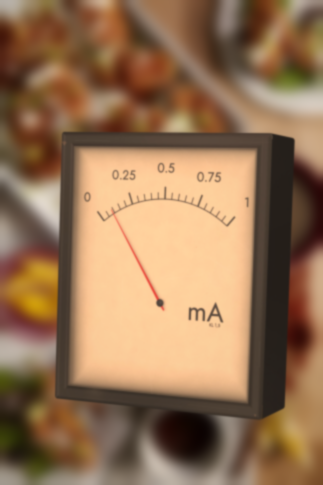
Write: 0.1 mA
